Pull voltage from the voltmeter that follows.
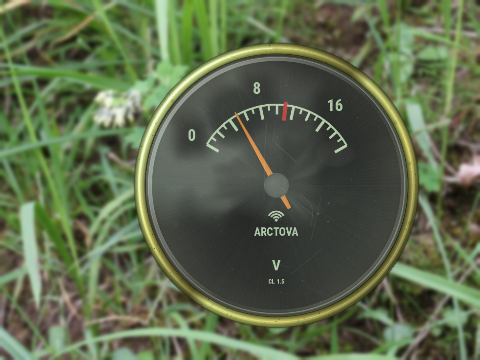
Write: 5 V
